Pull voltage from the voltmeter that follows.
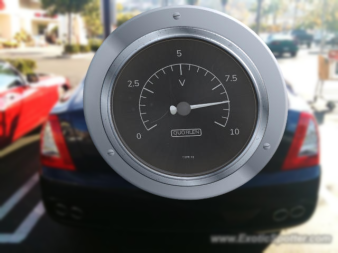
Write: 8.5 V
